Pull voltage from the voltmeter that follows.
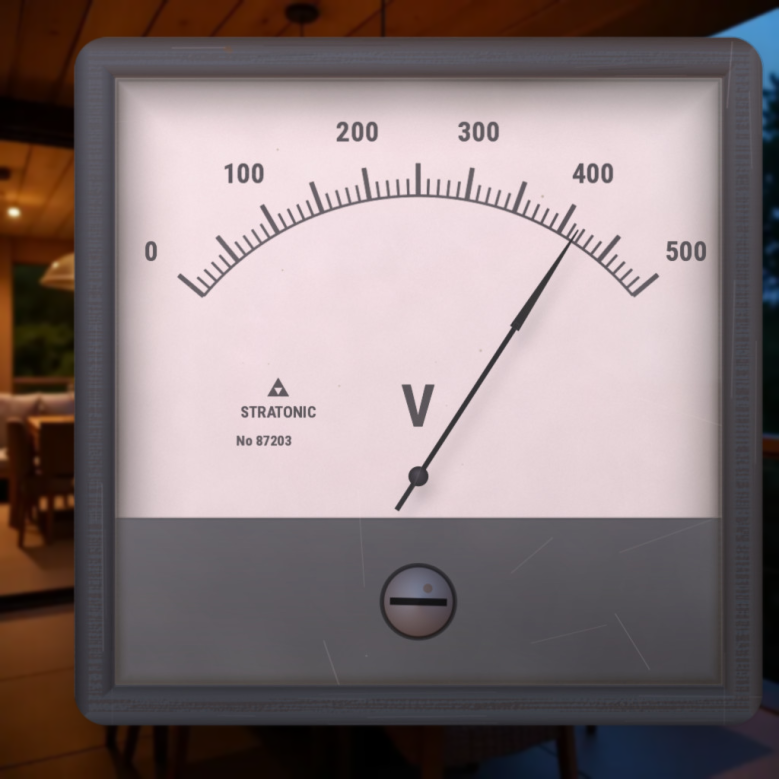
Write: 415 V
